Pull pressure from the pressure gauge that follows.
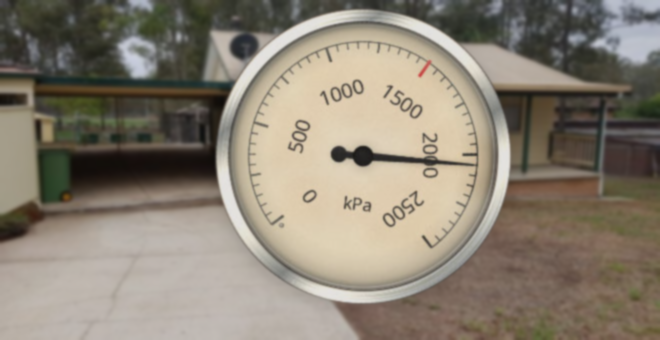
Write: 2050 kPa
